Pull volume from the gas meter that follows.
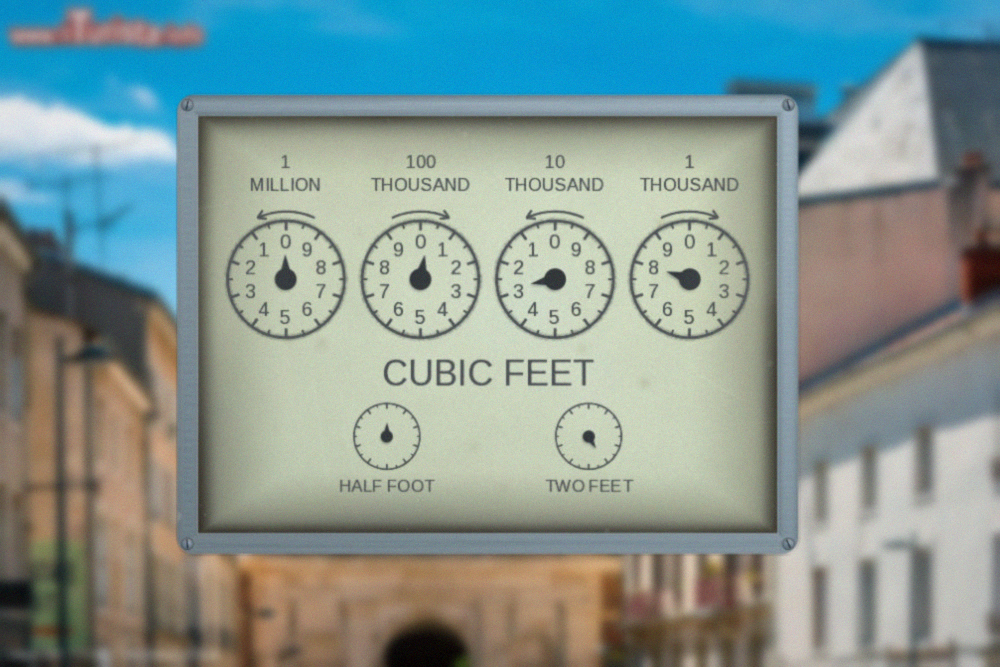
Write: 2800 ft³
